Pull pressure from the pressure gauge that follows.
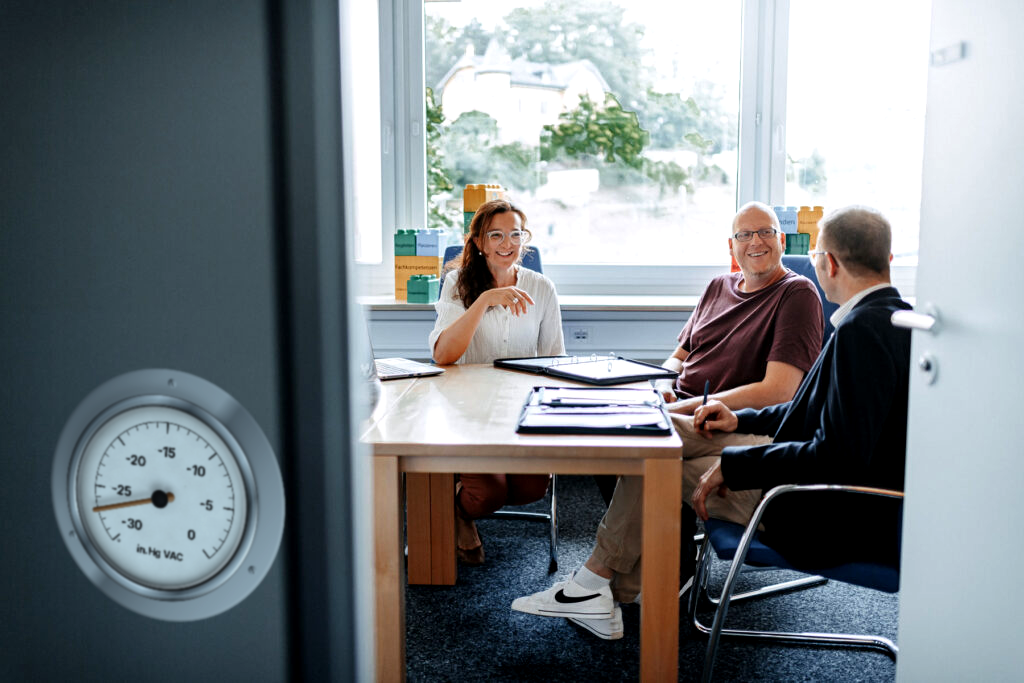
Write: -27 inHg
